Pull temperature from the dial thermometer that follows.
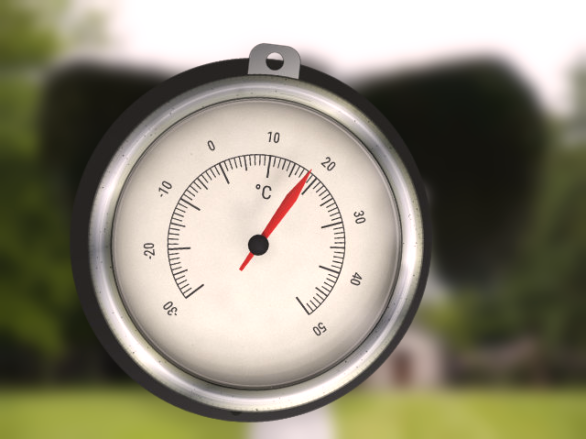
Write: 18 °C
